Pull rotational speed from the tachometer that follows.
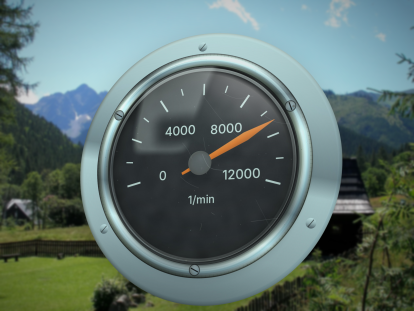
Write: 9500 rpm
